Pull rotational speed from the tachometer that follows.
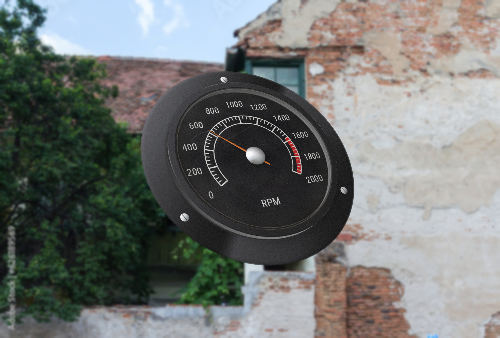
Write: 600 rpm
